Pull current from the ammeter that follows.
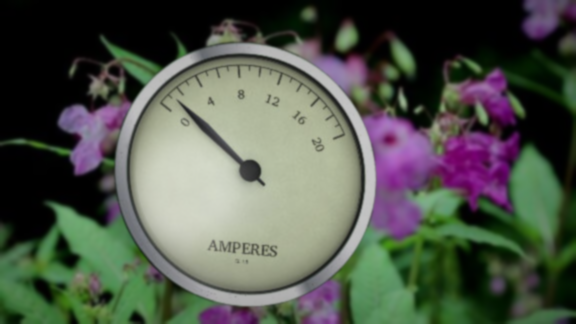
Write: 1 A
